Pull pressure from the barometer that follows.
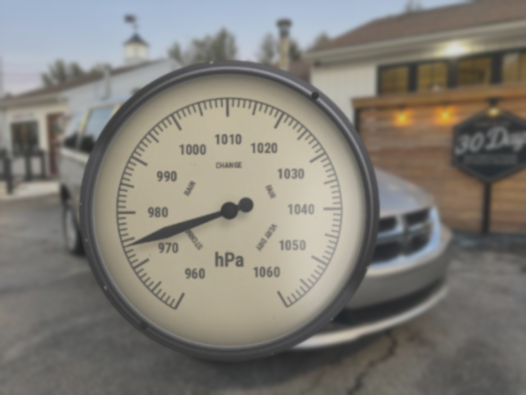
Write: 974 hPa
